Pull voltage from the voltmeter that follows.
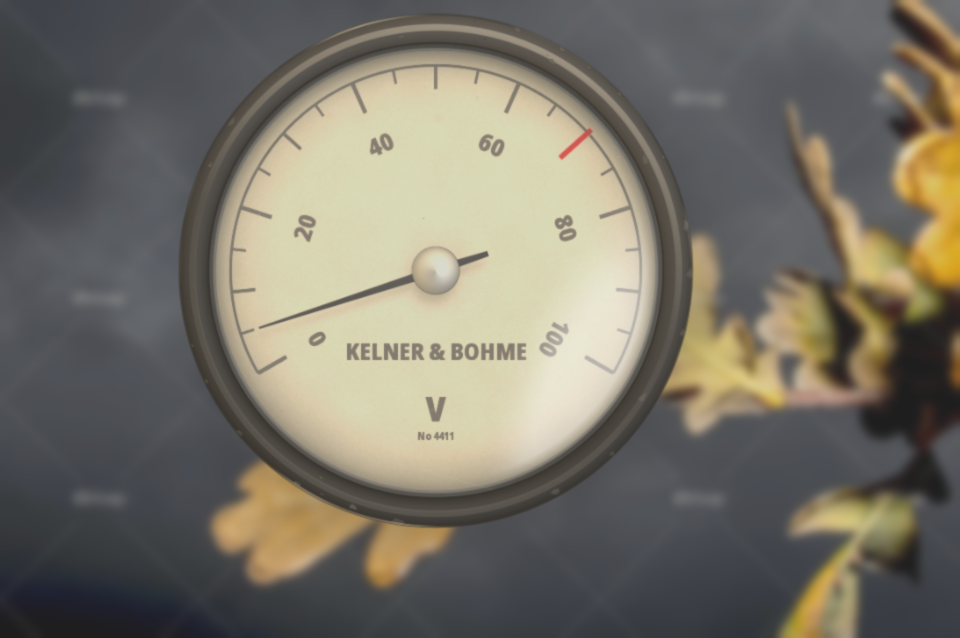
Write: 5 V
